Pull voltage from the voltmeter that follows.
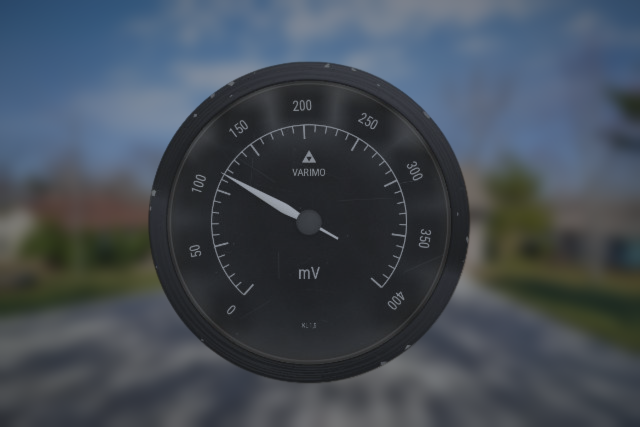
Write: 115 mV
